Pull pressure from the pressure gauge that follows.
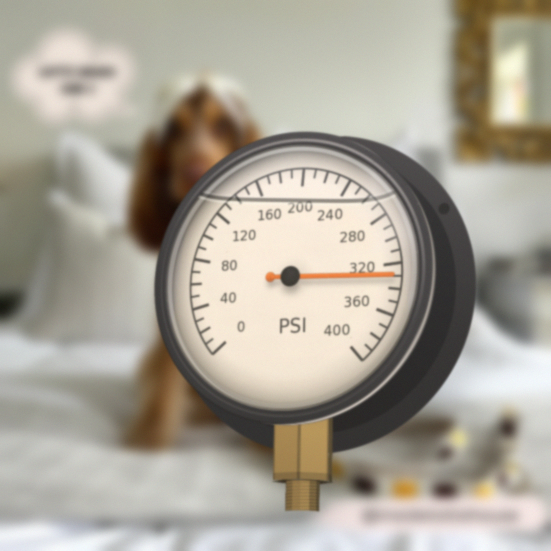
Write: 330 psi
